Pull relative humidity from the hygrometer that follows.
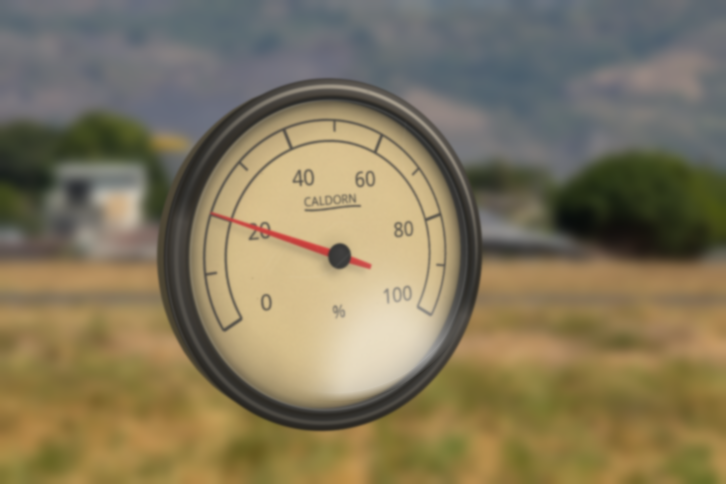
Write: 20 %
